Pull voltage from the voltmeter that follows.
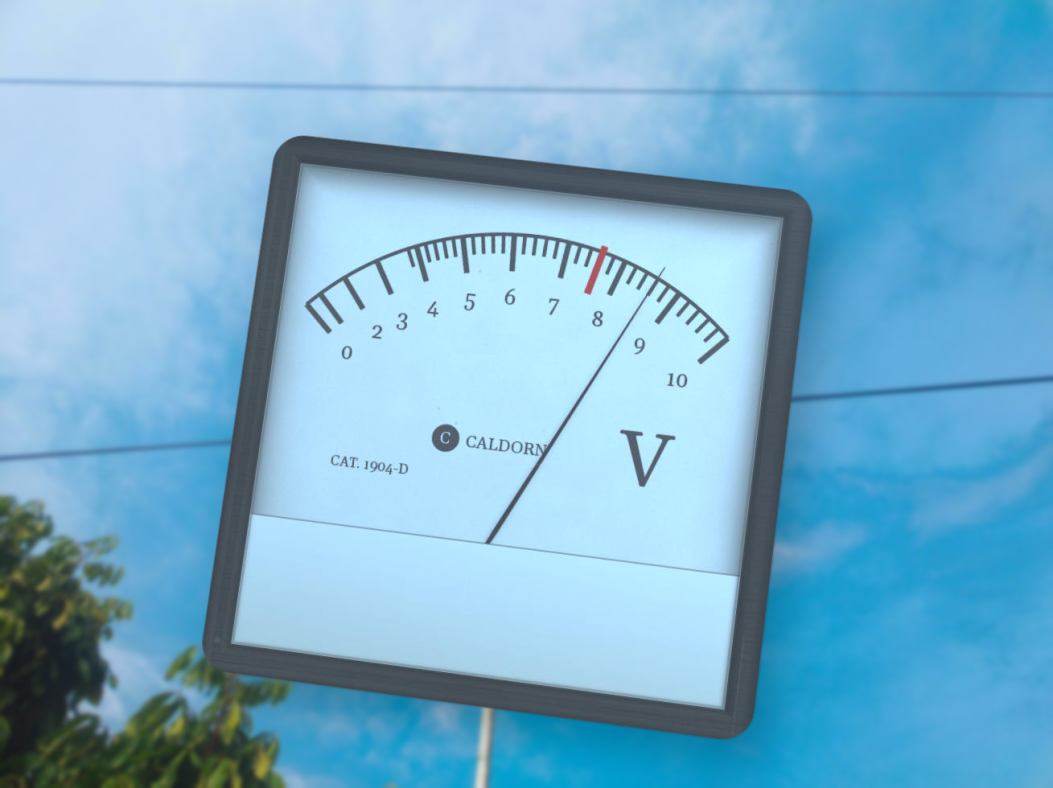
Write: 8.6 V
